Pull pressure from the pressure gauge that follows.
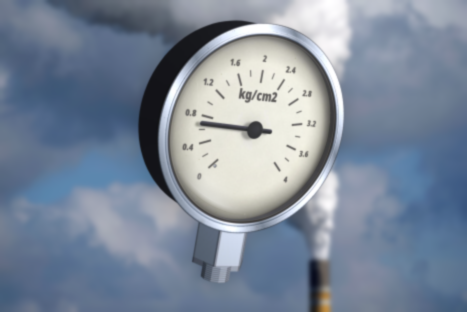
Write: 0.7 kg/cm²
